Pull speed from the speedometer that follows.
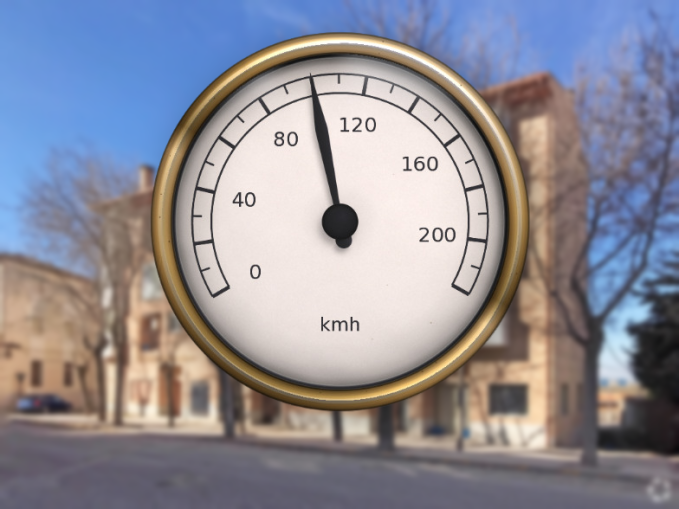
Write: 100 km/h
